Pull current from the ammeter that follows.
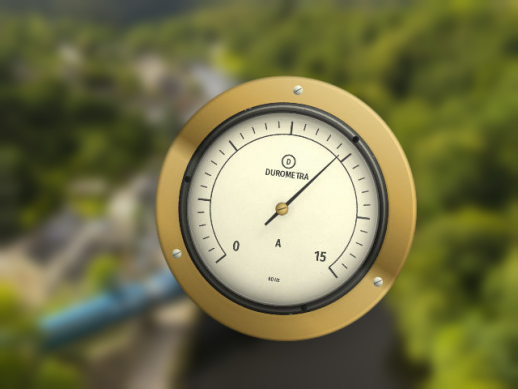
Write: 9.75 A
